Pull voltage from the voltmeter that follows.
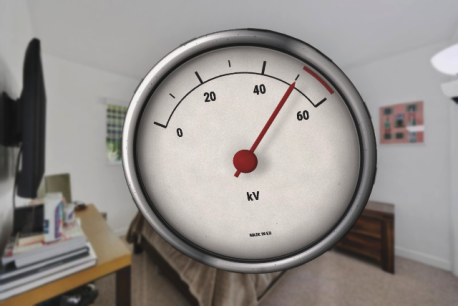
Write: 50 kV
